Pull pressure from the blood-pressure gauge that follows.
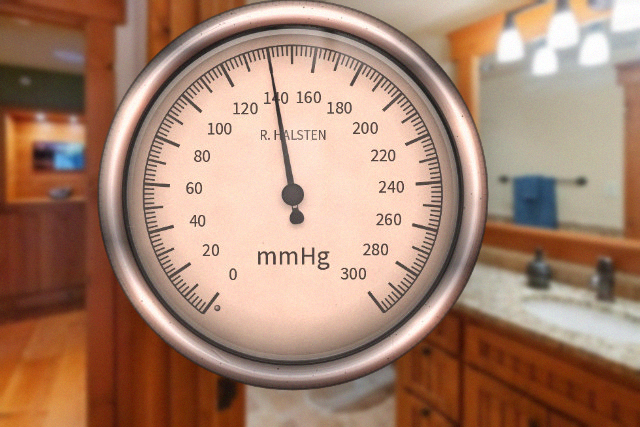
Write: 140 mmHg
